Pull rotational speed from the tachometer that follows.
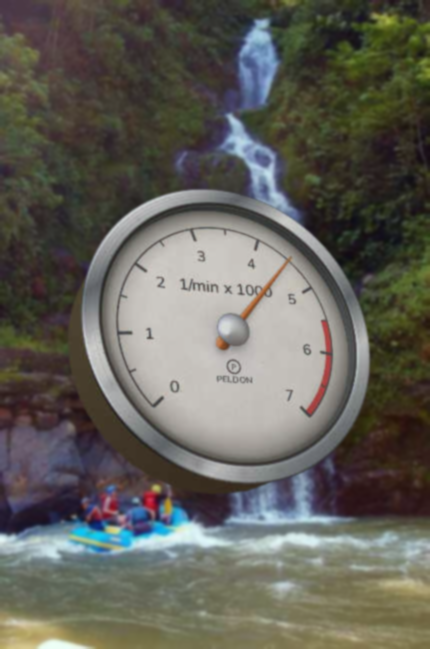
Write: 4500 rpm
